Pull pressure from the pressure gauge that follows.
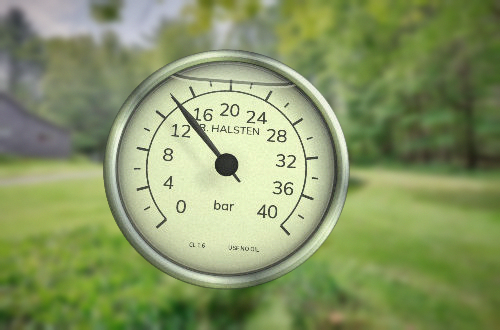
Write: 14 bar
